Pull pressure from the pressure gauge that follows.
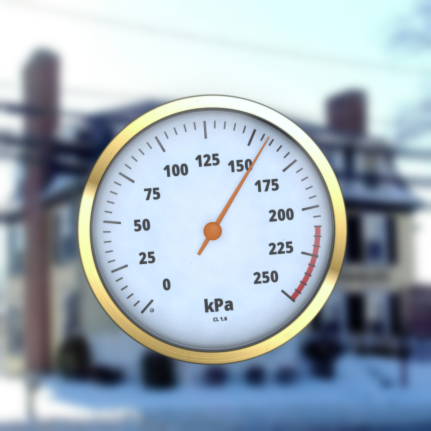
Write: 157.5 kPa
